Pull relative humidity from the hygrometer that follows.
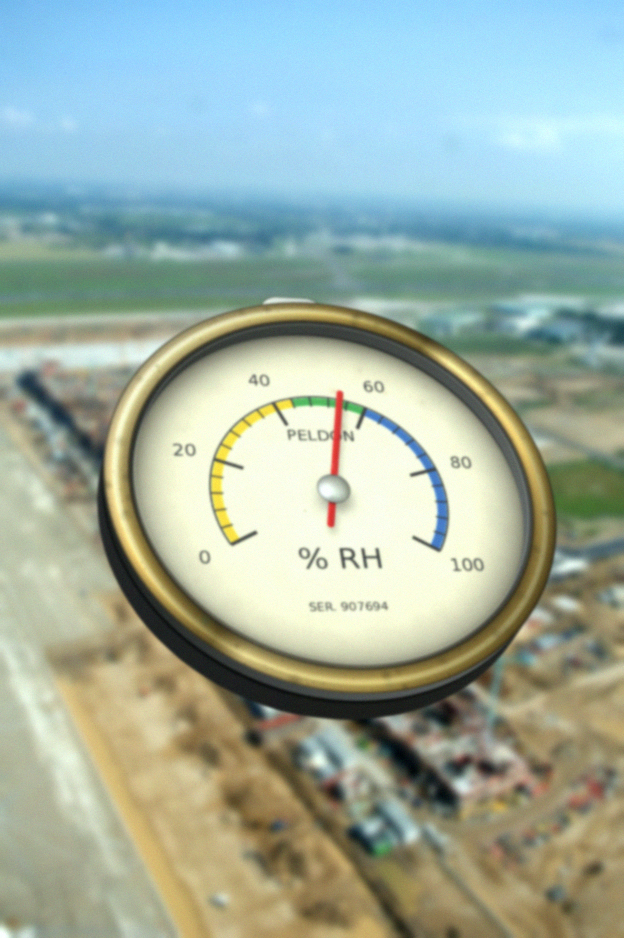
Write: 54 %
